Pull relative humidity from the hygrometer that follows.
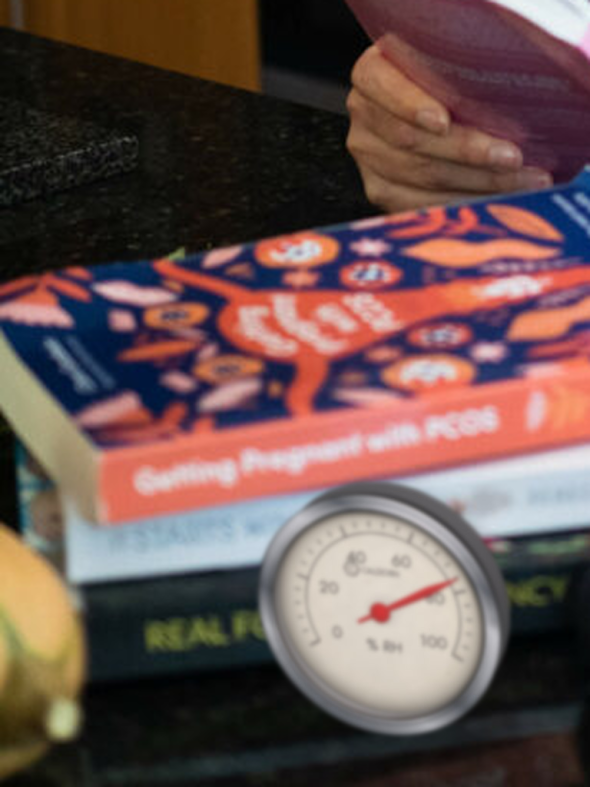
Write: 76 %
